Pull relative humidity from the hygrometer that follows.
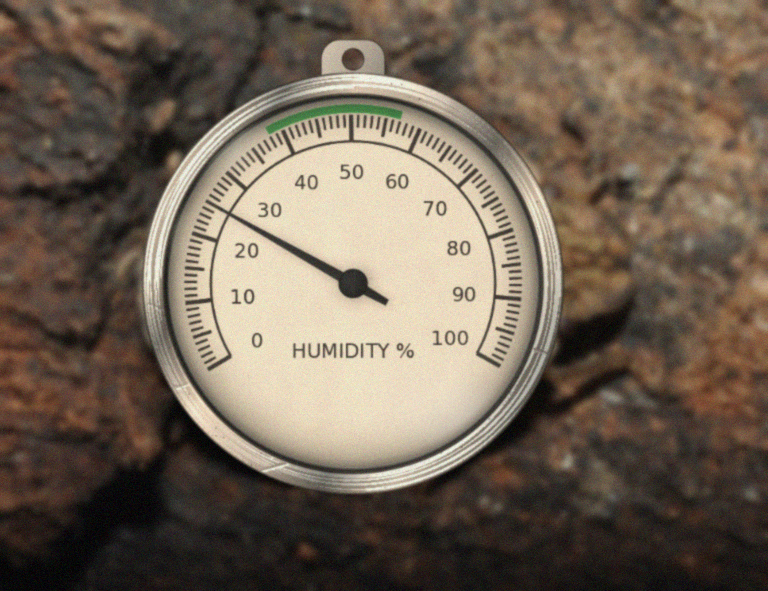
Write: 25 %
